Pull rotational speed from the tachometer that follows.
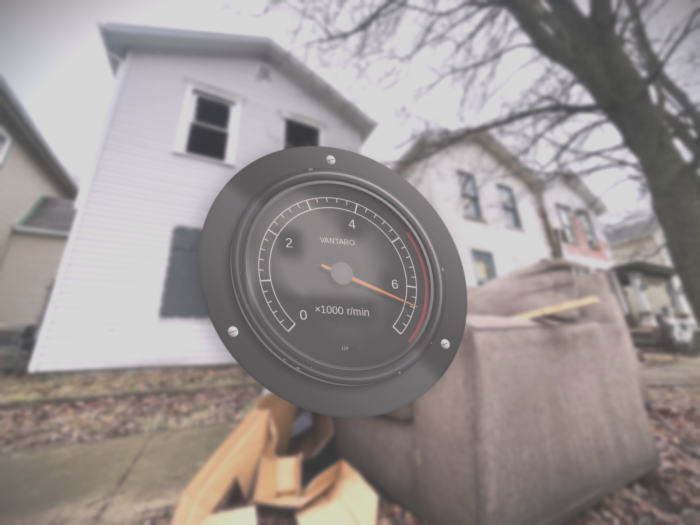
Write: 6400 rpm
